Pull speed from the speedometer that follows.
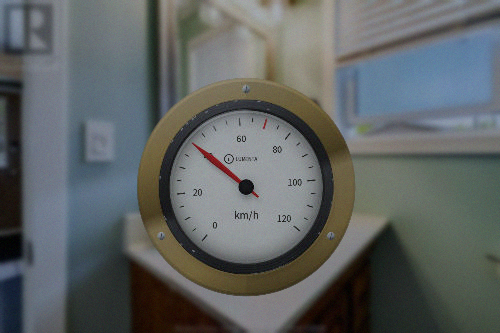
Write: 40 km/h
